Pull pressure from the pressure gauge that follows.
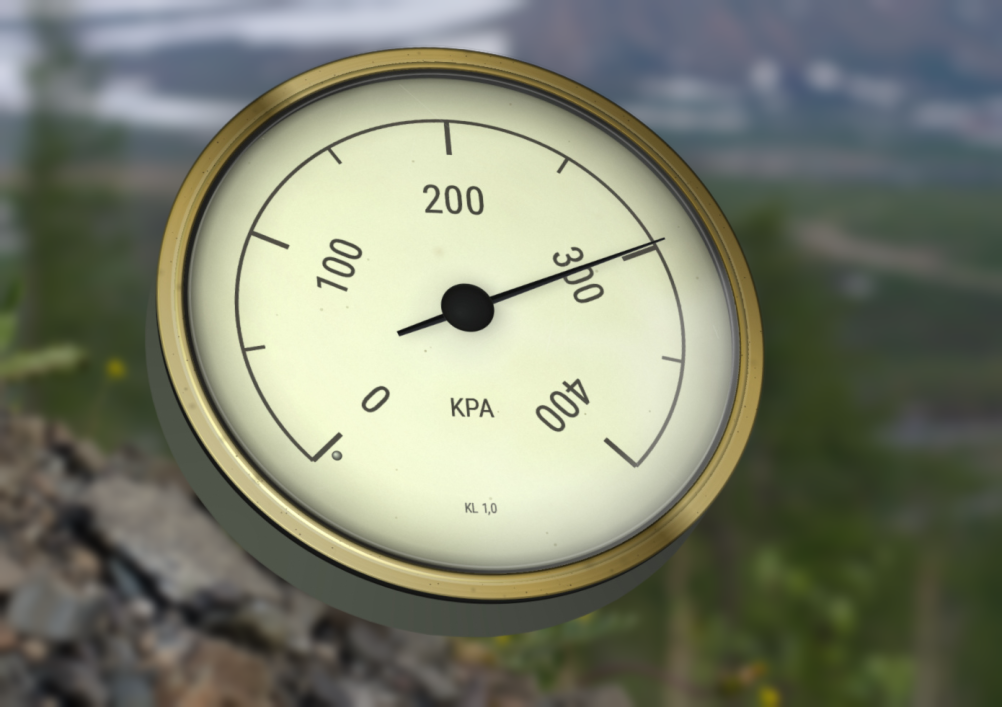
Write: 300 kPa
